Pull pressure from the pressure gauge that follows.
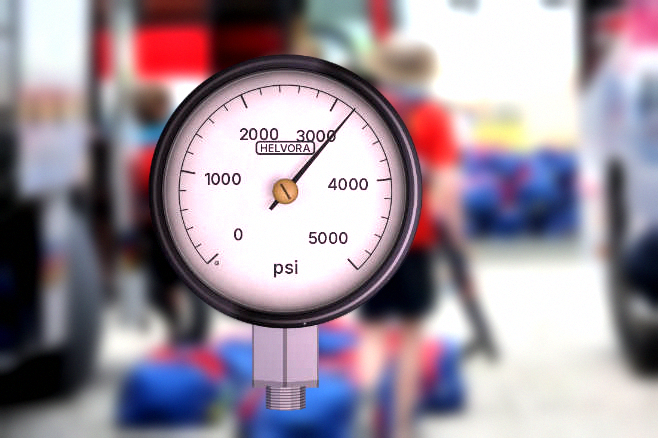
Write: 3200 psi
